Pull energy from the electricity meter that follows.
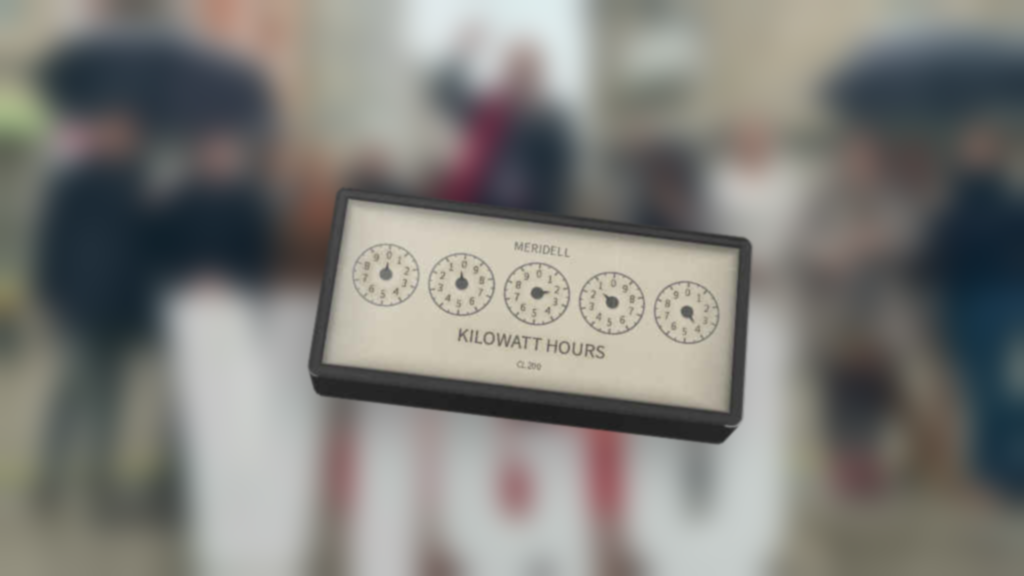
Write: 214 kWh
